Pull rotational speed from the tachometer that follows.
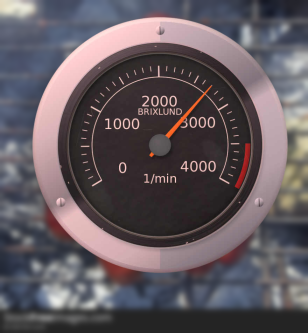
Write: 2700 rpm
